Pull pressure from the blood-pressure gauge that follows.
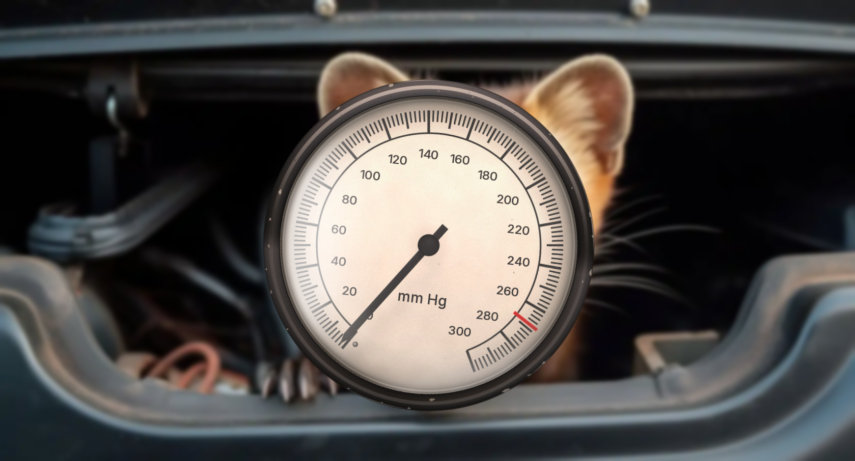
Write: 2 mmHg
